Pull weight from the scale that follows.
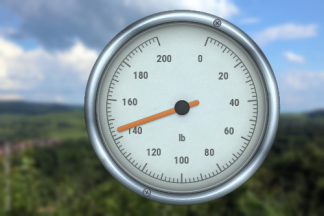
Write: 144 lb
